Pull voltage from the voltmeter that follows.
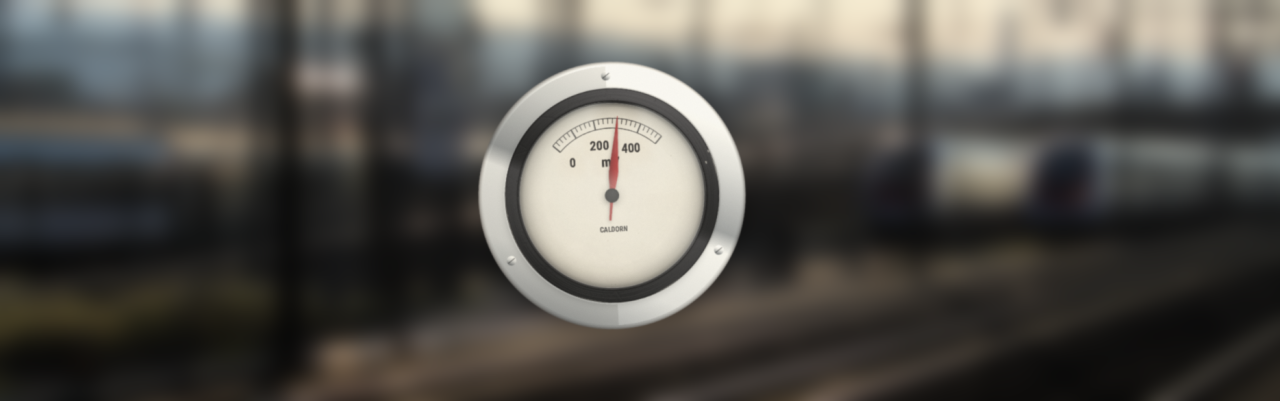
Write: 300 mV
